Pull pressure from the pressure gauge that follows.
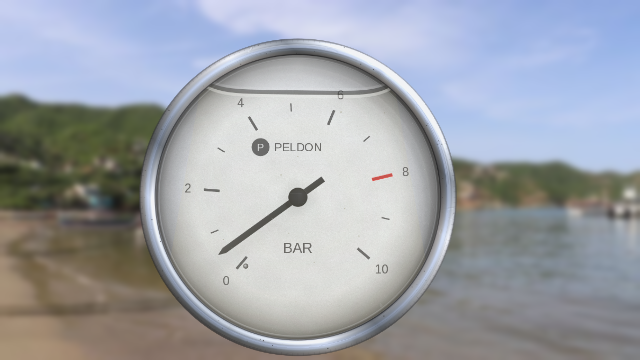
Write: 0.5 bar
